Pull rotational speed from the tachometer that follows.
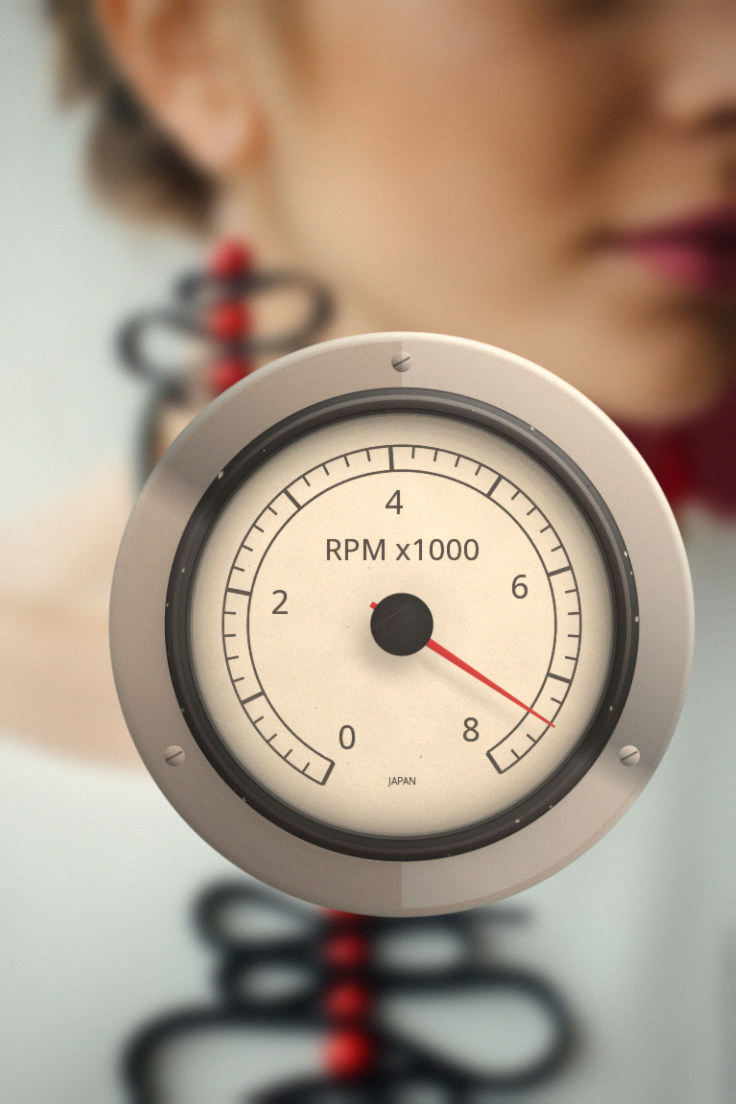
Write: 7400 rpm
